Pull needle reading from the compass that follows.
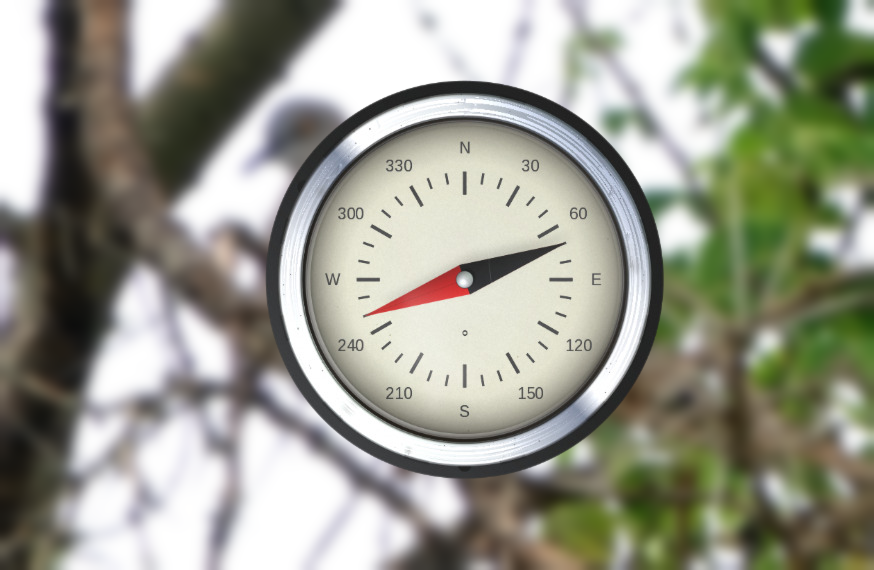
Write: 250 °
